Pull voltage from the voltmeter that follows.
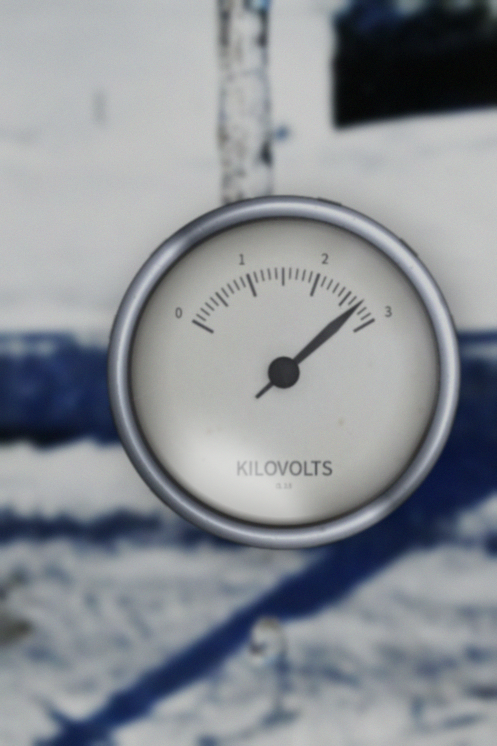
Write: 2.7 kV
